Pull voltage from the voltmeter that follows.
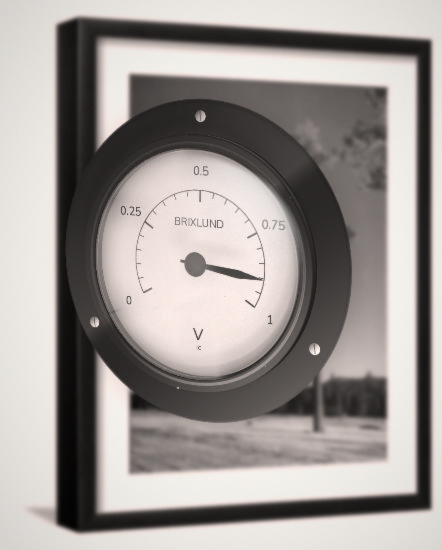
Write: 0.9 V
